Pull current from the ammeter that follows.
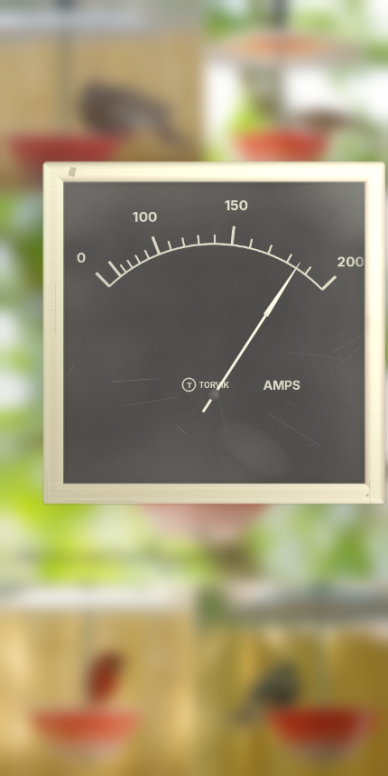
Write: 185 A
